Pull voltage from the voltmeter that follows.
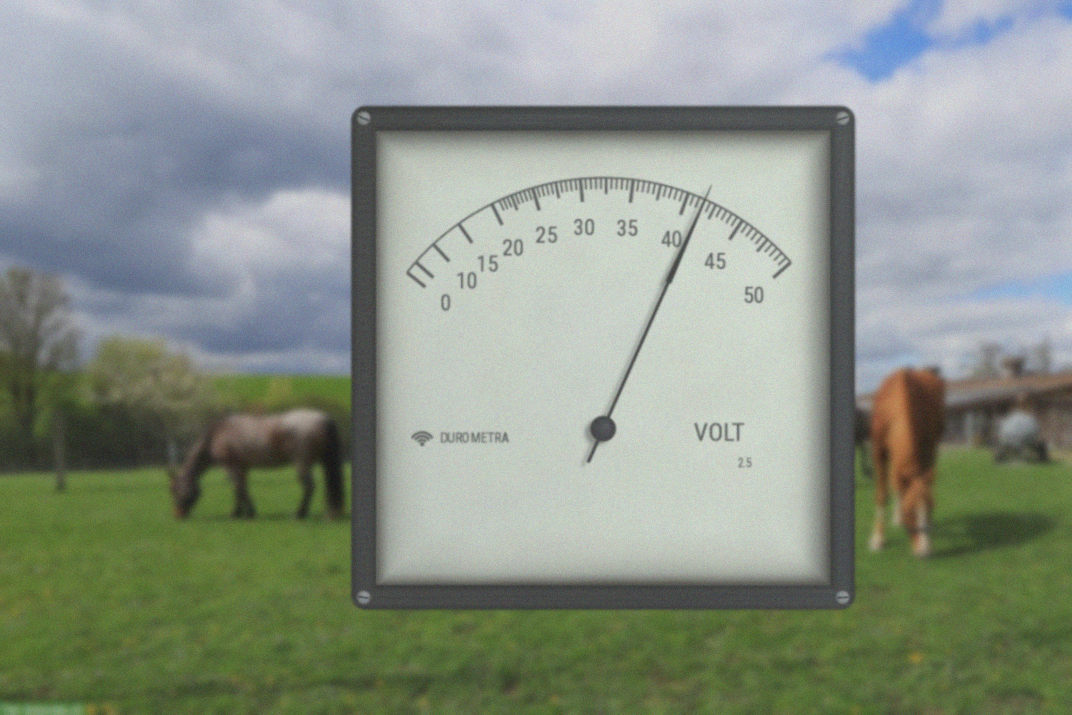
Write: 41.5 V
